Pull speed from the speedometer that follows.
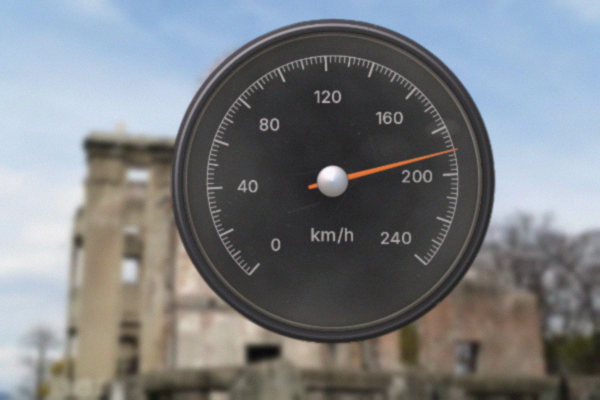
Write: 190 km/h
